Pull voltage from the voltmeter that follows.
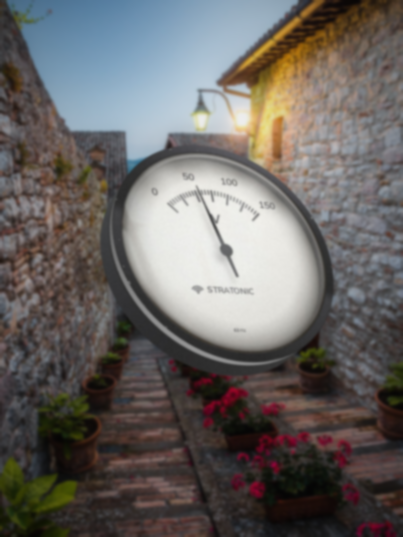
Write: 50 V
